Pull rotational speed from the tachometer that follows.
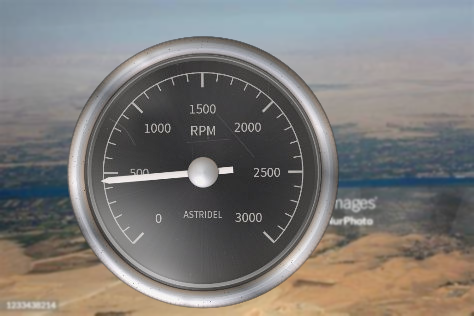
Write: 450 rpm
